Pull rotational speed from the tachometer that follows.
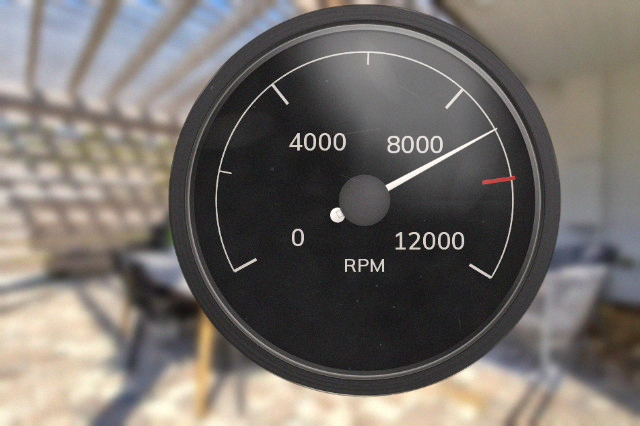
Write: 9000 rpm
